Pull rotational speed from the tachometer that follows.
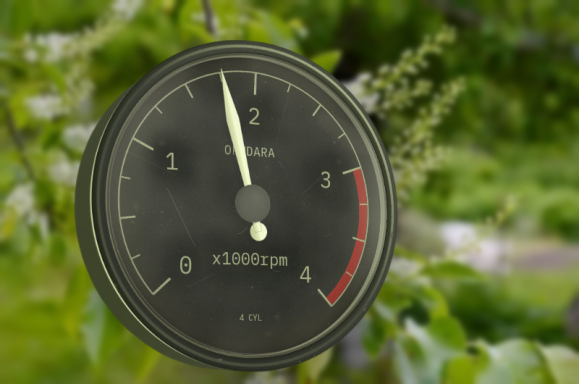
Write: 1750 rpm
